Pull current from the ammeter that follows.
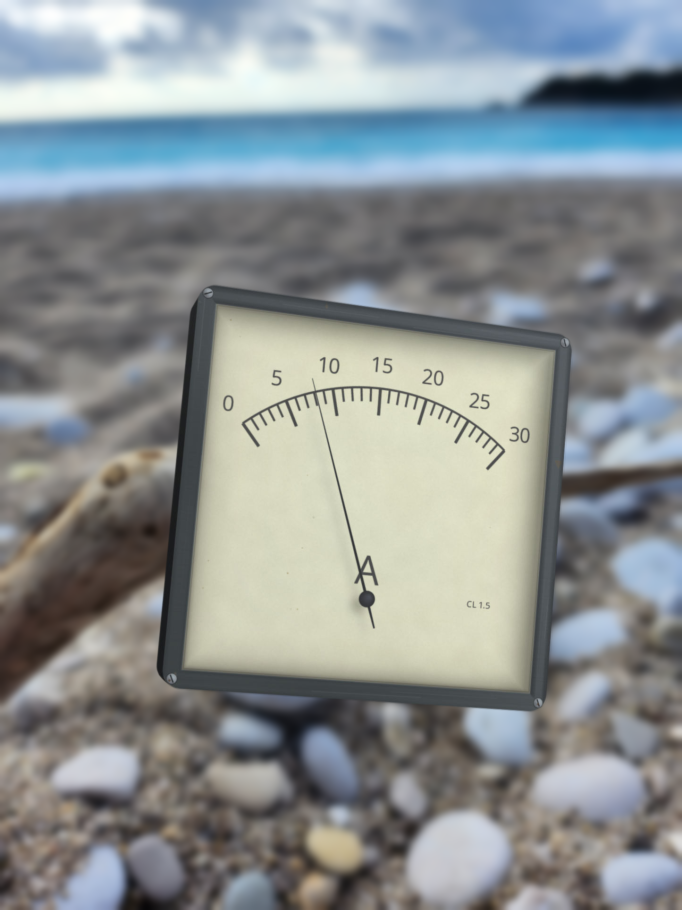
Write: 8 A
